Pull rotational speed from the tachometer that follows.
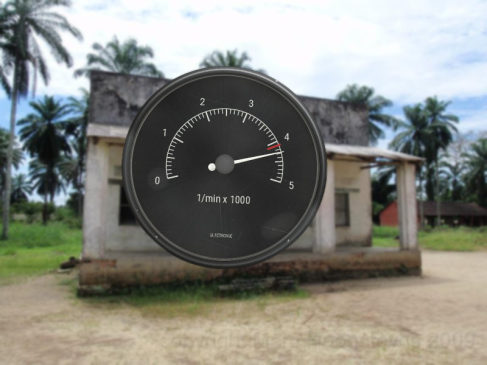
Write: 4300 rpm
